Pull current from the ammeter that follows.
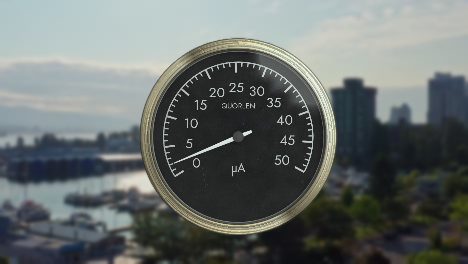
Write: 2 µA
